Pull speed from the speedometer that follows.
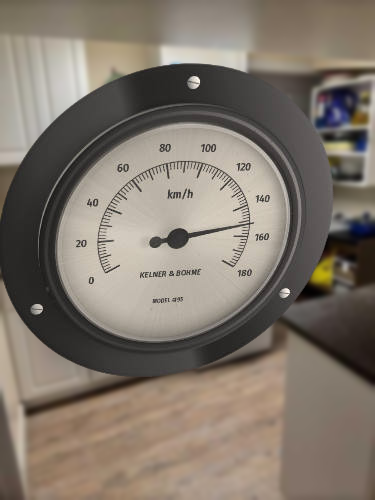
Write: 150 km/h
